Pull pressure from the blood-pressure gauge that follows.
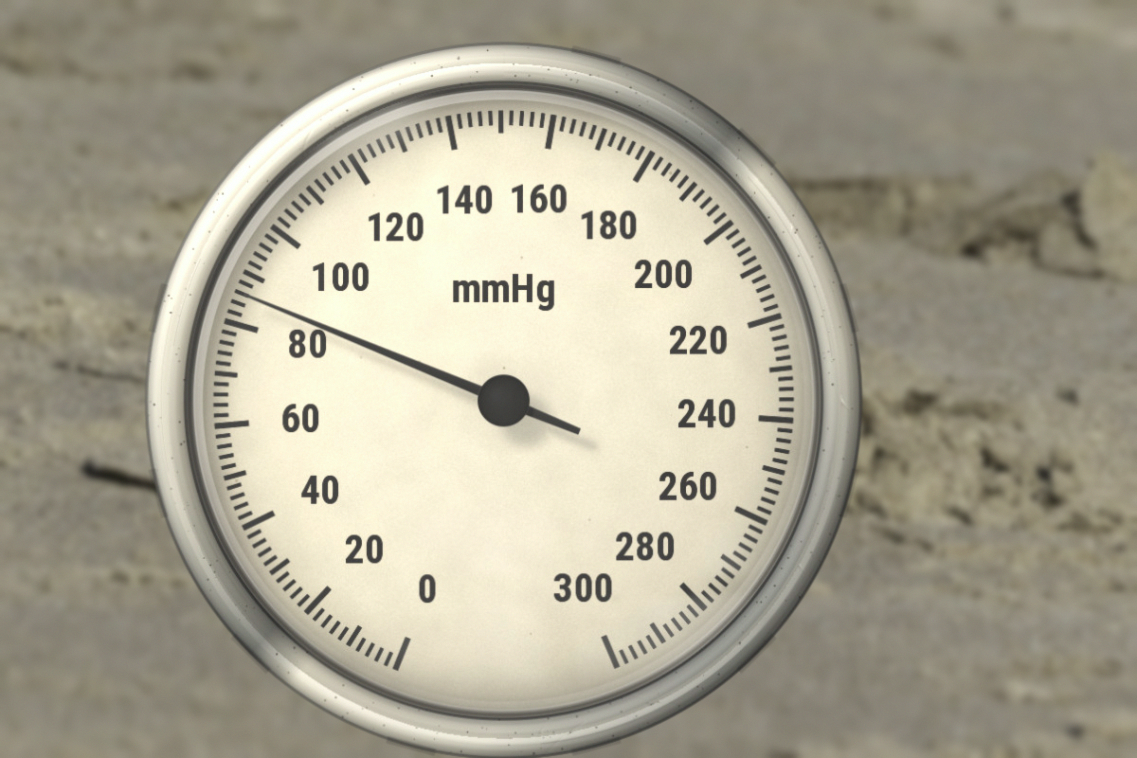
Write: 86 mmHg
